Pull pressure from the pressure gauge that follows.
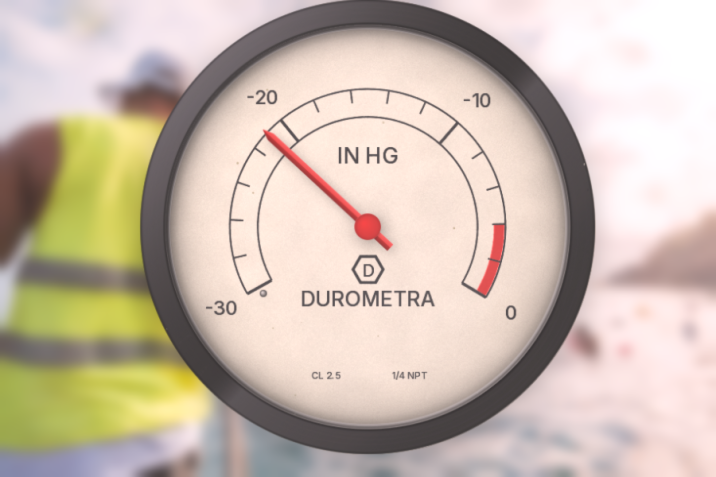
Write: -21 inHg
